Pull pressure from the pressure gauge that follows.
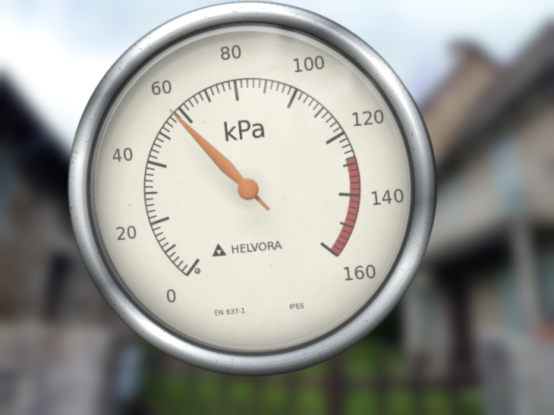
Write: 58 kPa
